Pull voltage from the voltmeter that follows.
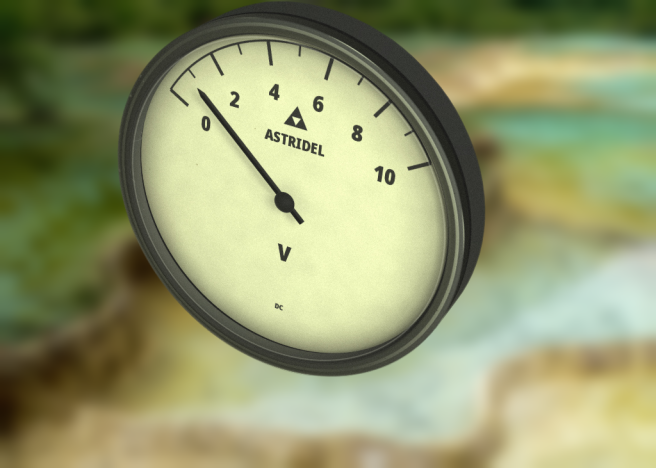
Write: 1 V
